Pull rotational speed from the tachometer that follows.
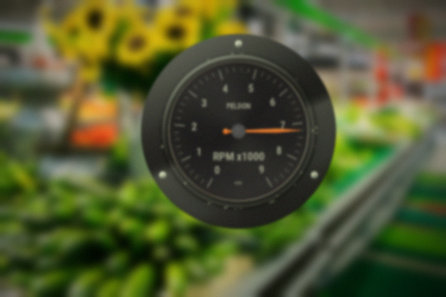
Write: 7200 rpm
